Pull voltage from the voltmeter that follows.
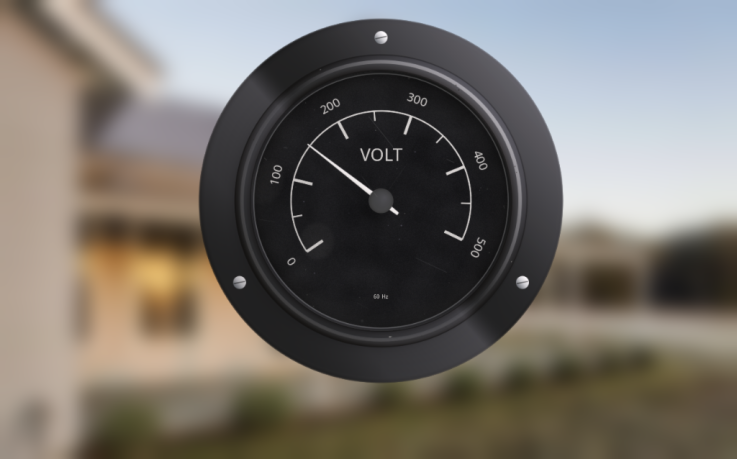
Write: 150 V
